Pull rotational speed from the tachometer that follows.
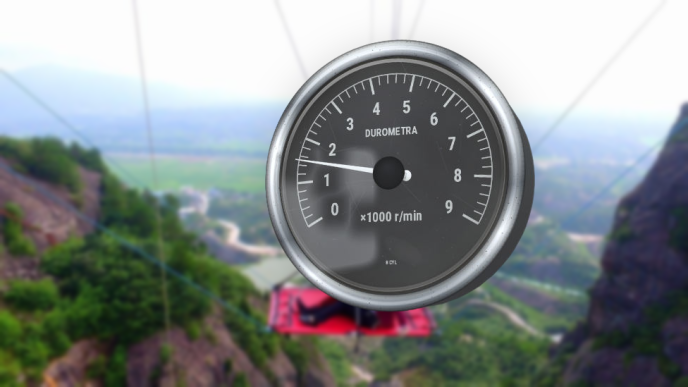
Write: 1500 rpm
